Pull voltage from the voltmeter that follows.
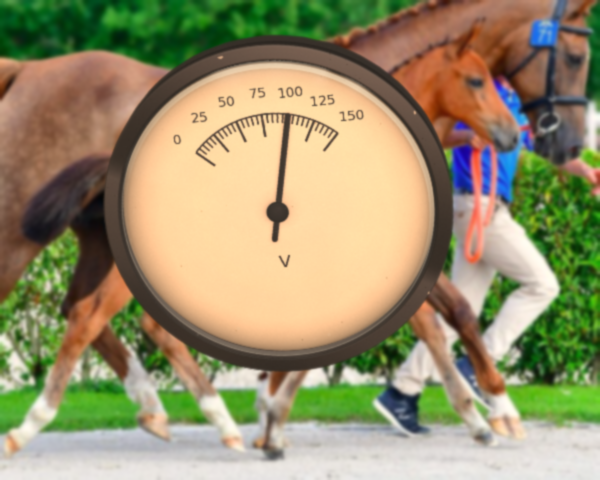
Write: 100 V
